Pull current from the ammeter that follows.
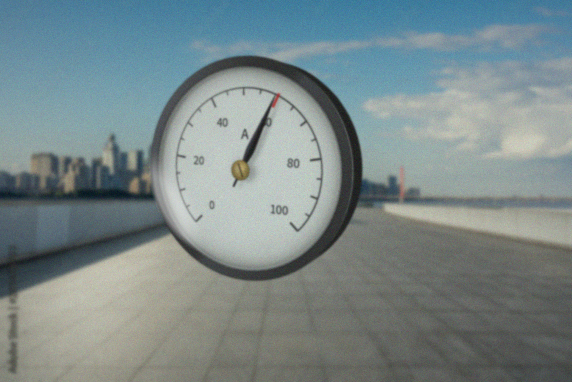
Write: 60 A
